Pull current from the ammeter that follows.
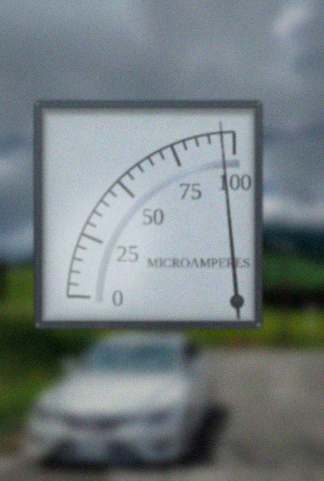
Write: 95 µA
